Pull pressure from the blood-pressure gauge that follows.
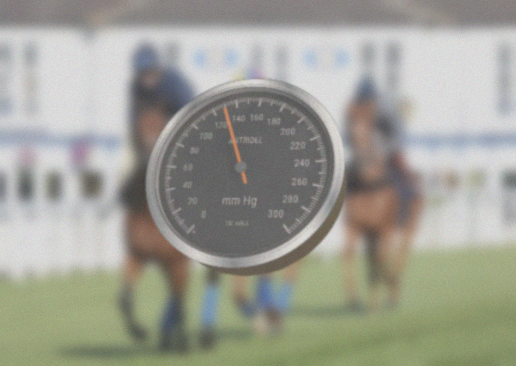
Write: 130 mmHg
